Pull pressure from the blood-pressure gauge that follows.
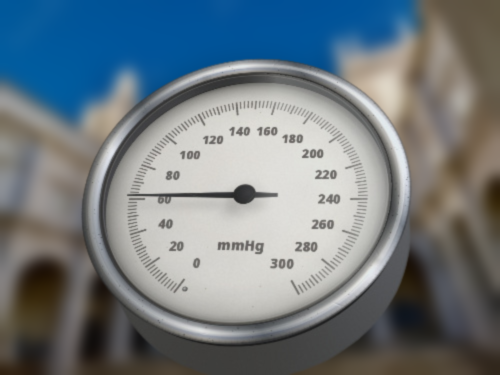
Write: 60 mmHg
